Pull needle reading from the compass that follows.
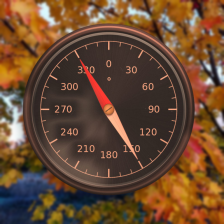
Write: 330 °
